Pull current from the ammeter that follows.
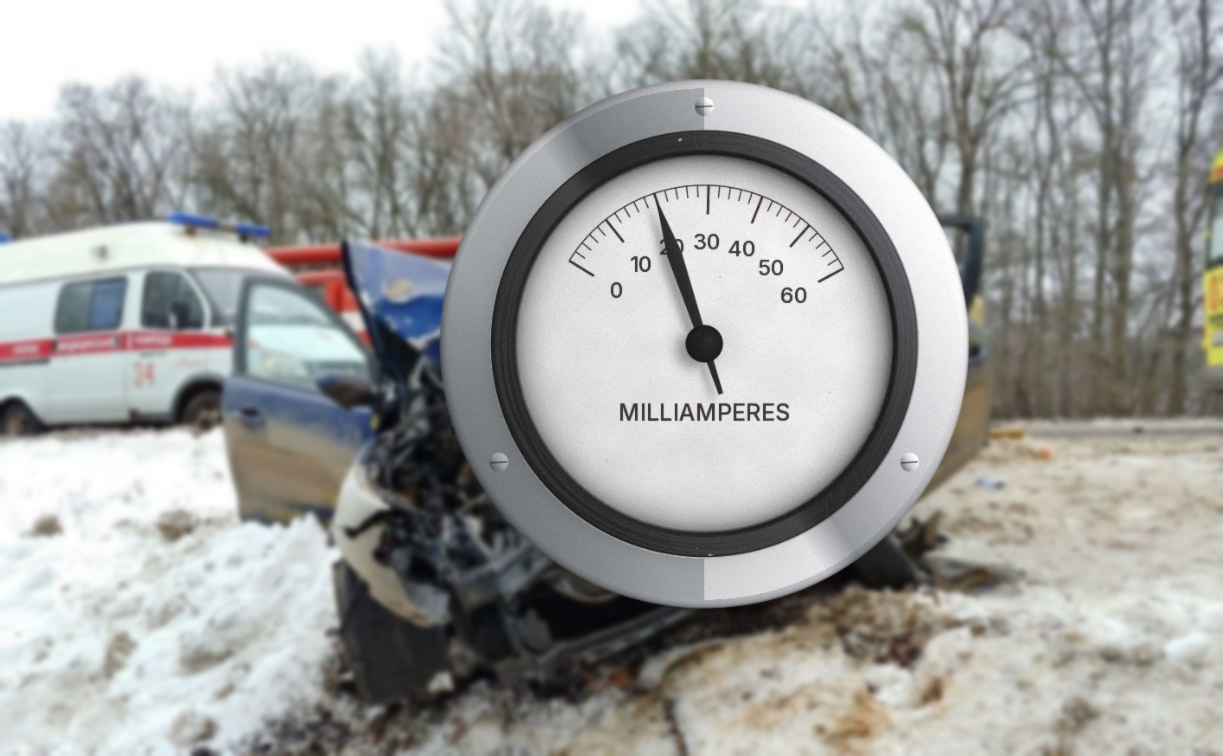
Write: 20 mA
